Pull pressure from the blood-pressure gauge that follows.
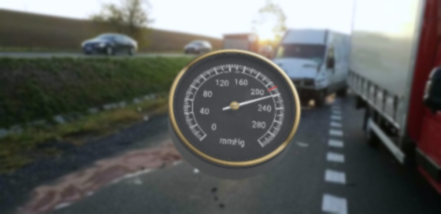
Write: 220 mmHg
